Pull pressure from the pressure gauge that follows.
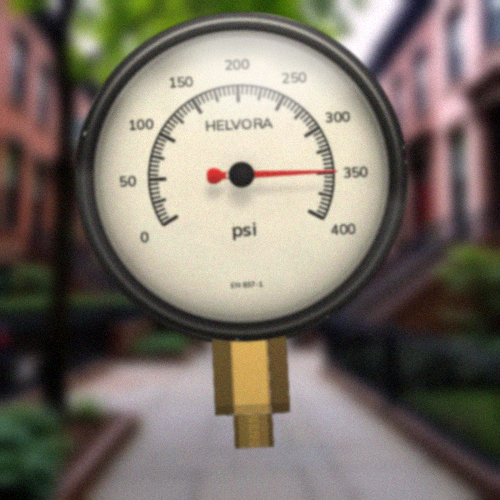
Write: 350 psi
